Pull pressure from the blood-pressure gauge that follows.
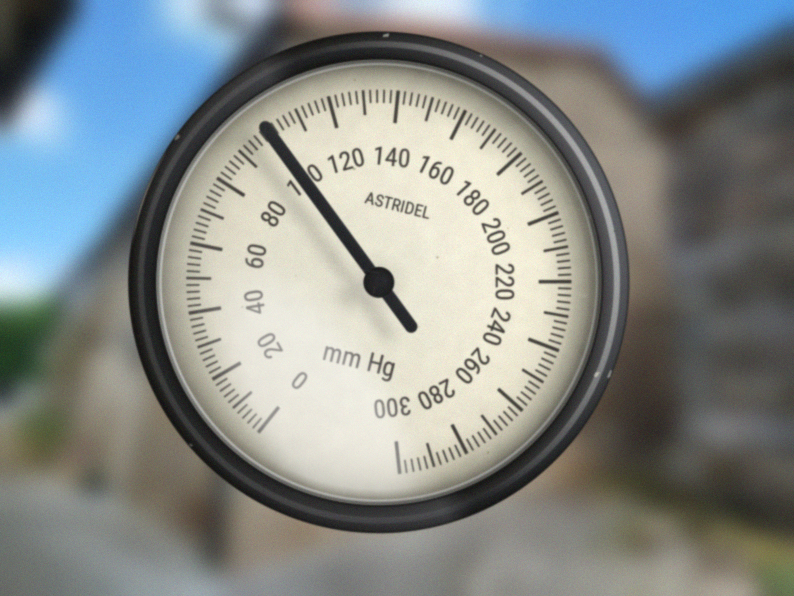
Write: 100 mmHg
